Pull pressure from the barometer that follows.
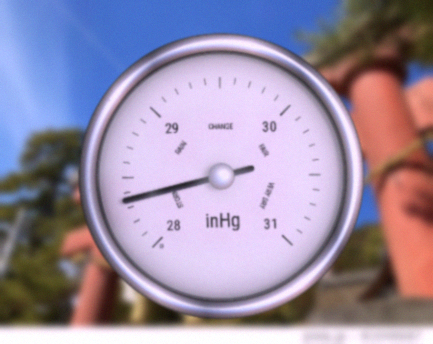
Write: 28.35 inHg
